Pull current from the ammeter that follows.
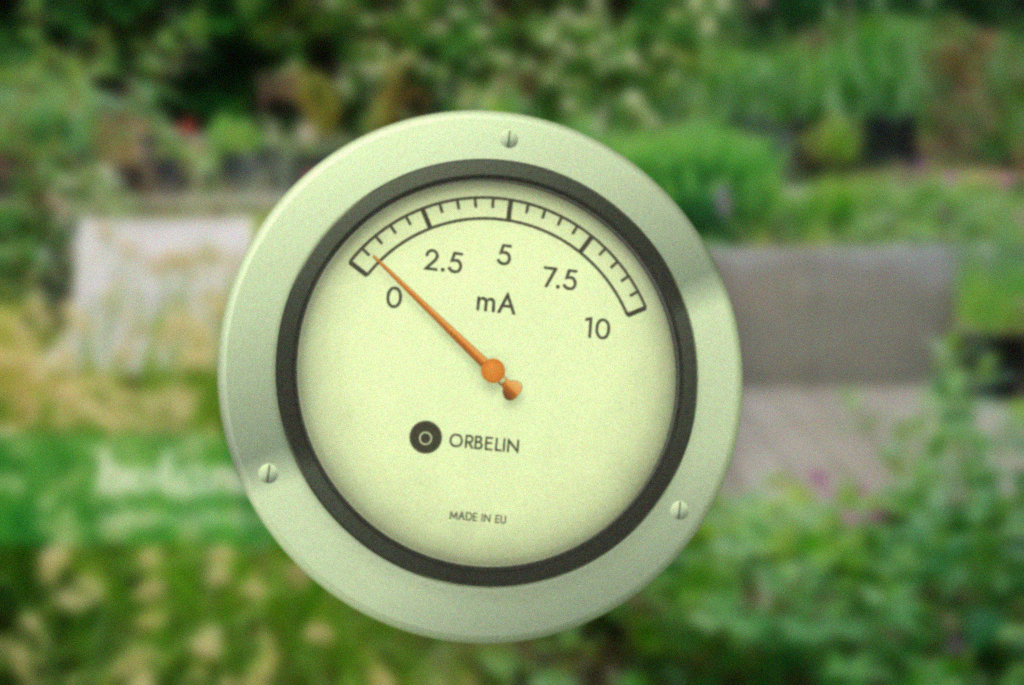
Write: 0.5 mA
